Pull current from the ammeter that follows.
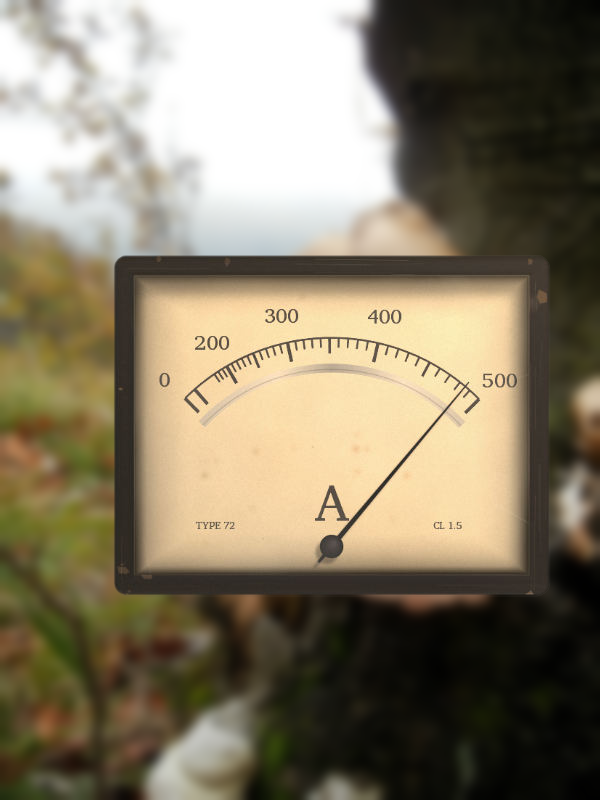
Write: 485 A
